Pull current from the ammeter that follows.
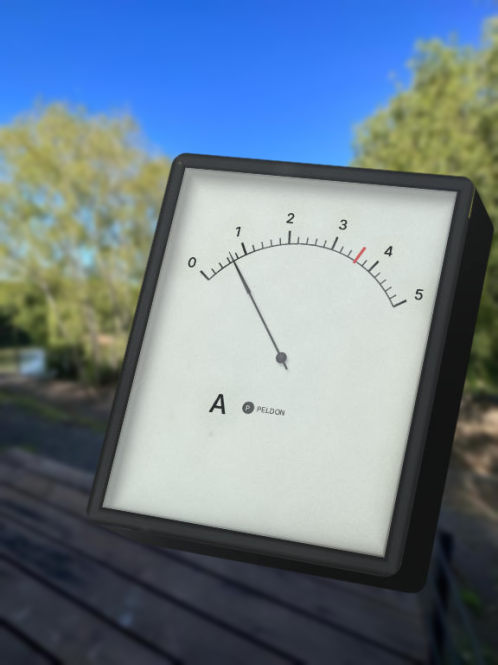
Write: 0.7 A
